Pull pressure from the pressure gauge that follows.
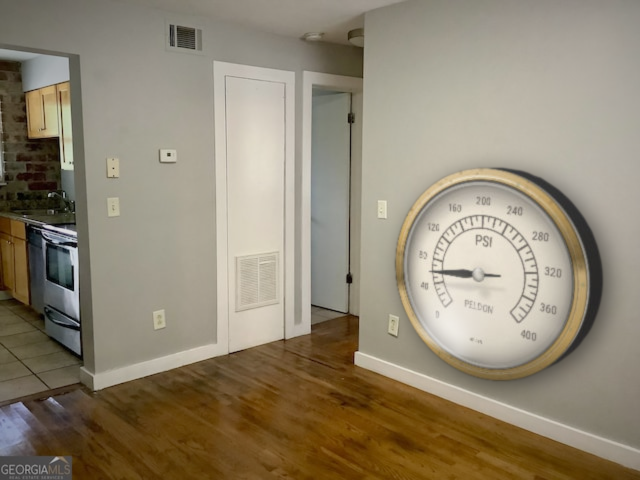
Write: 60 psi
